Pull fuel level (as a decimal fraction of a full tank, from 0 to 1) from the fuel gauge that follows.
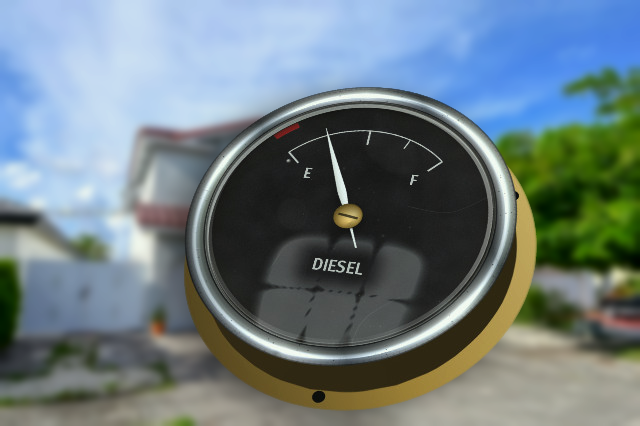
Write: 0.25
